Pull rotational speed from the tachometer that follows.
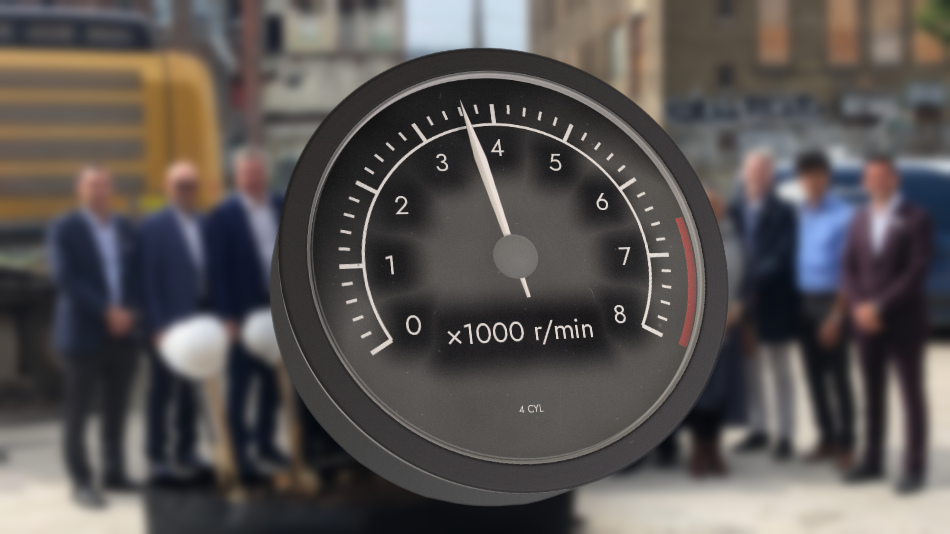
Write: 3600 rpm
